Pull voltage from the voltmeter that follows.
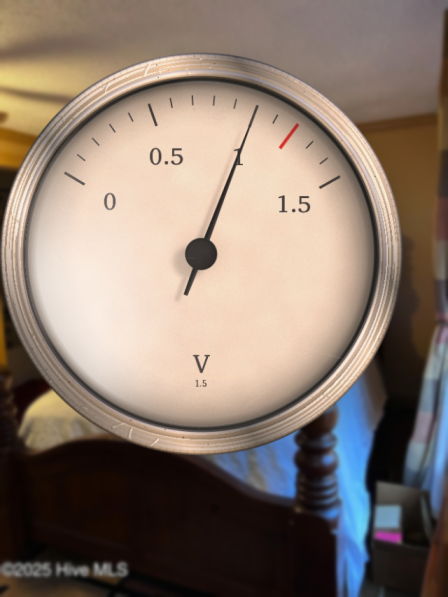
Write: 1 V
